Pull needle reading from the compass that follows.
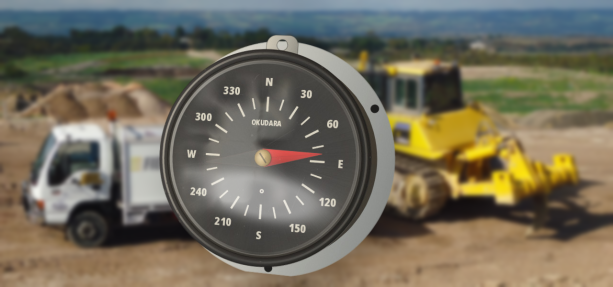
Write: 82.5 °
